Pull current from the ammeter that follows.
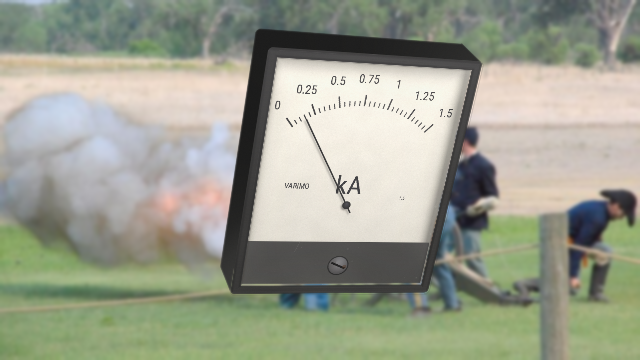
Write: 0.15 kA
